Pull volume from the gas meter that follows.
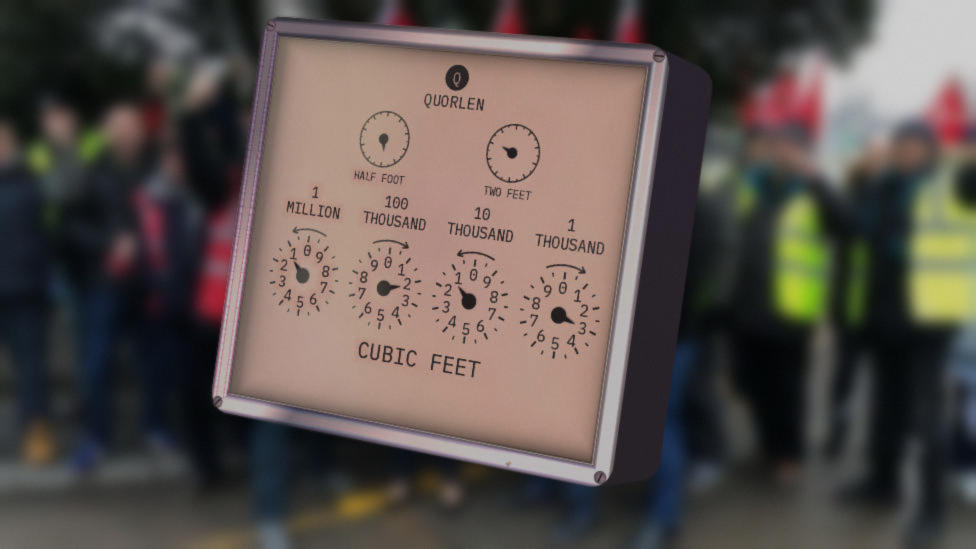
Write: 121300 ft³
